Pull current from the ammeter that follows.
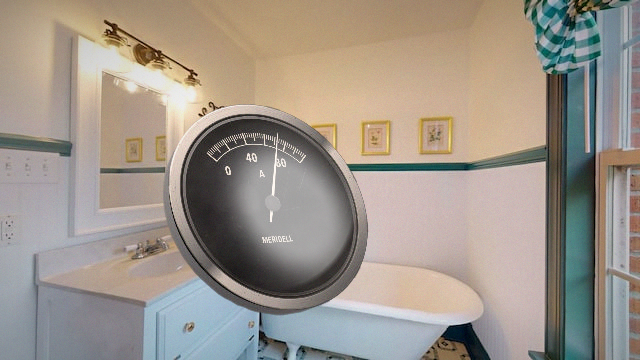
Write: 70 A
